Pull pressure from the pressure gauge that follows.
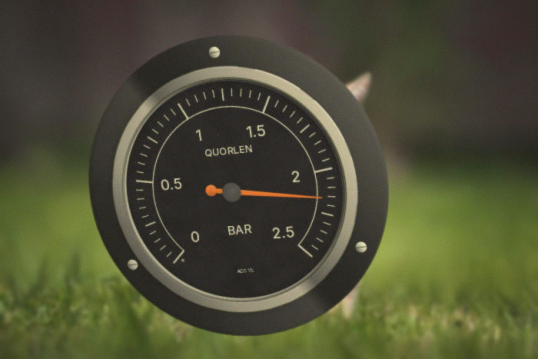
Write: 2.15 bar
